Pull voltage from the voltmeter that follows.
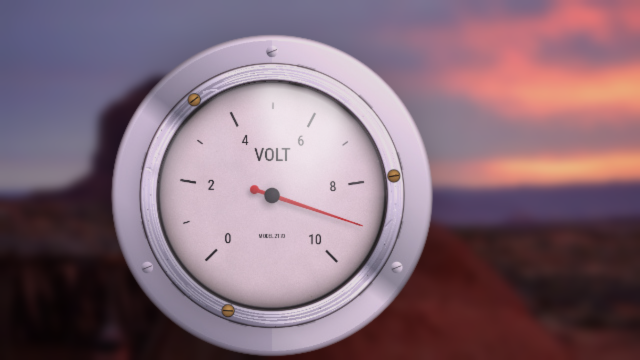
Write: 9 V
